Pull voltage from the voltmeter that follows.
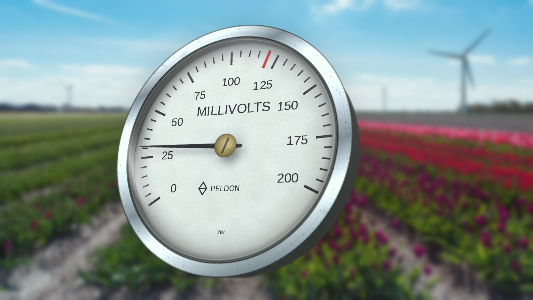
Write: 30 mV
